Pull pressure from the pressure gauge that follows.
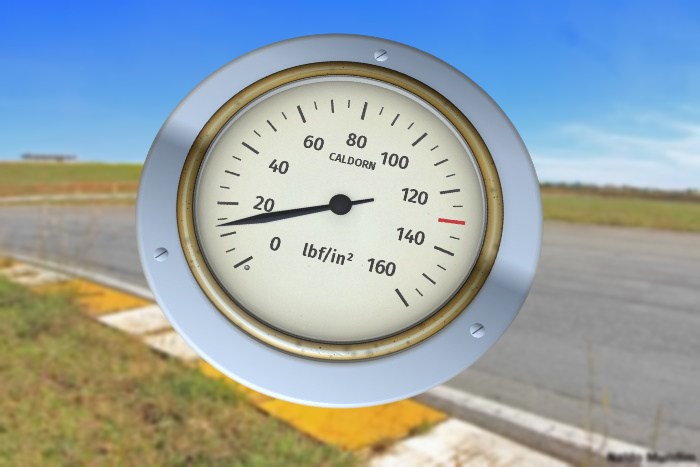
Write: 12.5 psi
